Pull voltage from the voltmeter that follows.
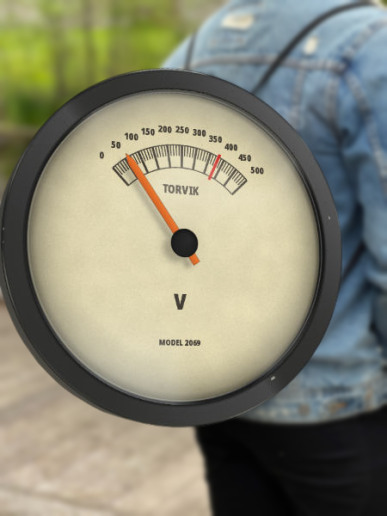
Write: 50 V
